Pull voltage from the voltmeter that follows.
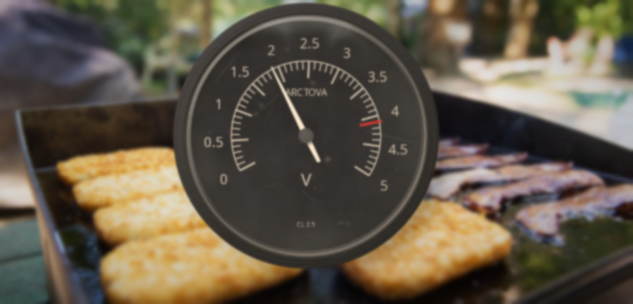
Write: 1.9 V
